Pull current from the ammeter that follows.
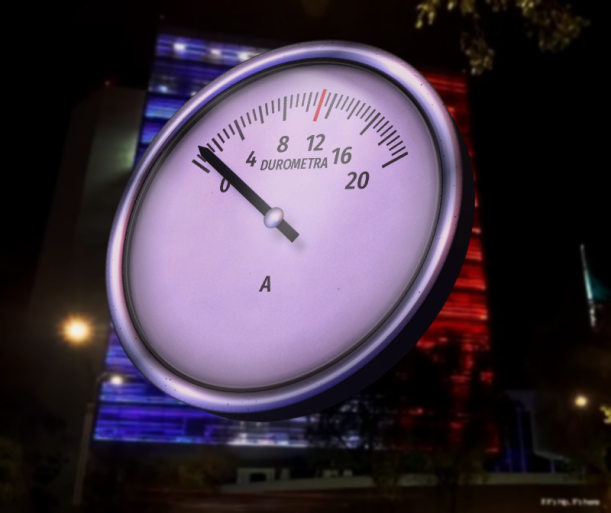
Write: 1 A
